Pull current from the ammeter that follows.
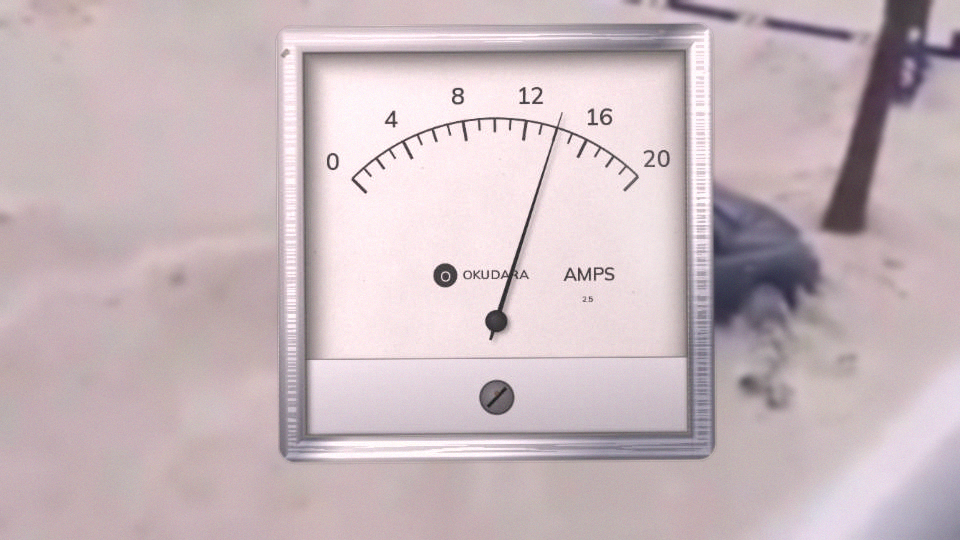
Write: 14 A
